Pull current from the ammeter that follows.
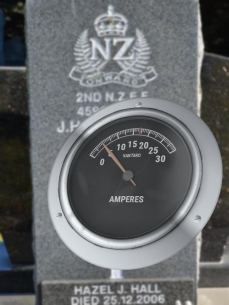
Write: 5 A
